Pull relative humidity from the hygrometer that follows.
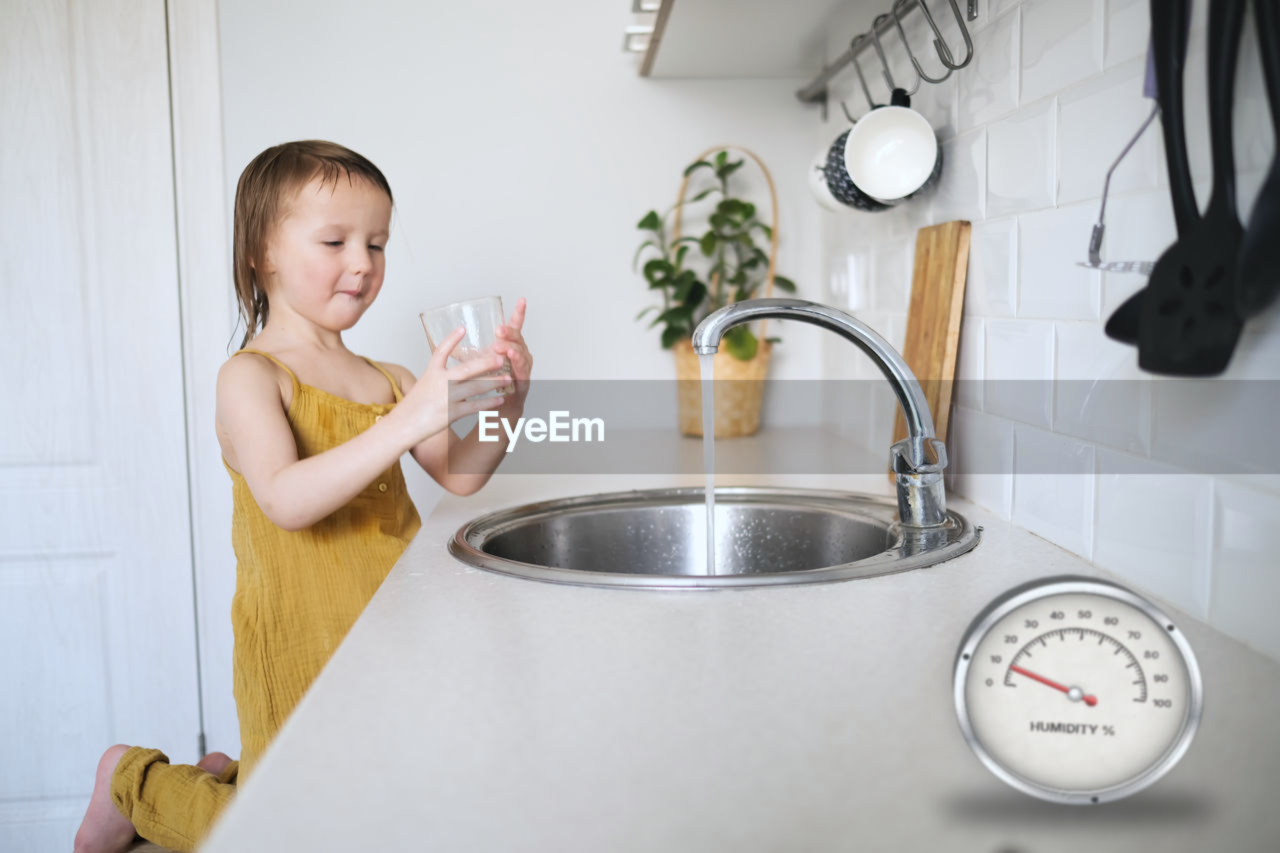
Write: 10 %
